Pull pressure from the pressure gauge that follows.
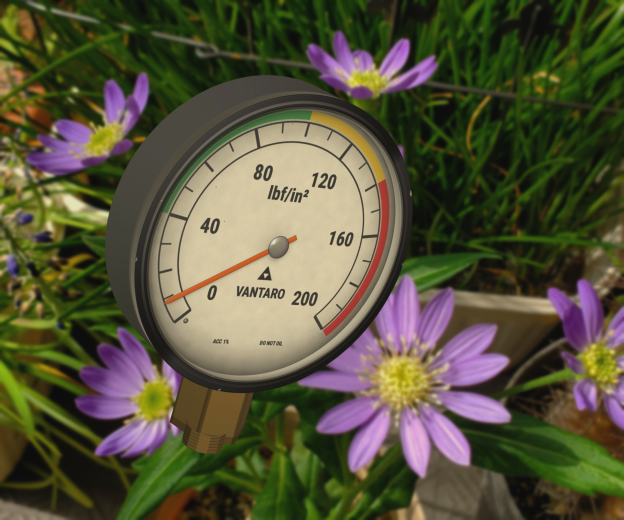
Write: 10 psi
